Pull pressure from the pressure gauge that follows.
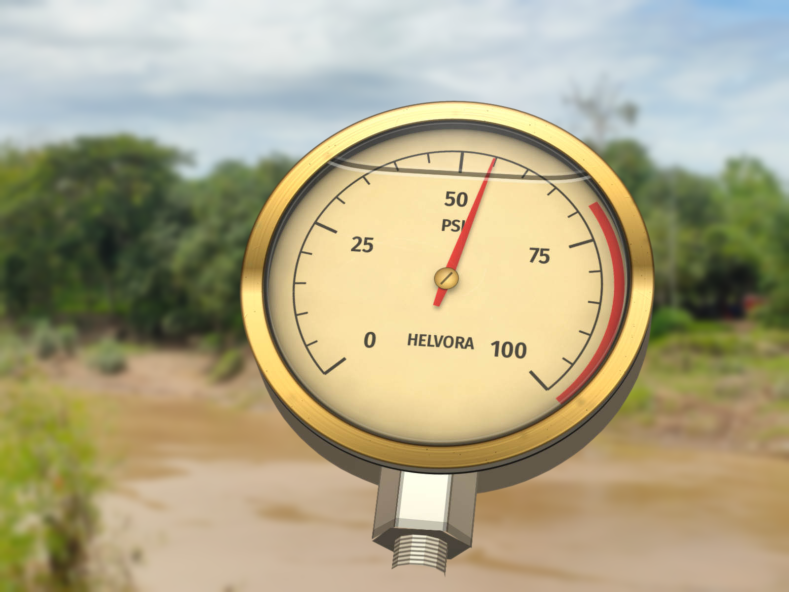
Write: 55 psi
